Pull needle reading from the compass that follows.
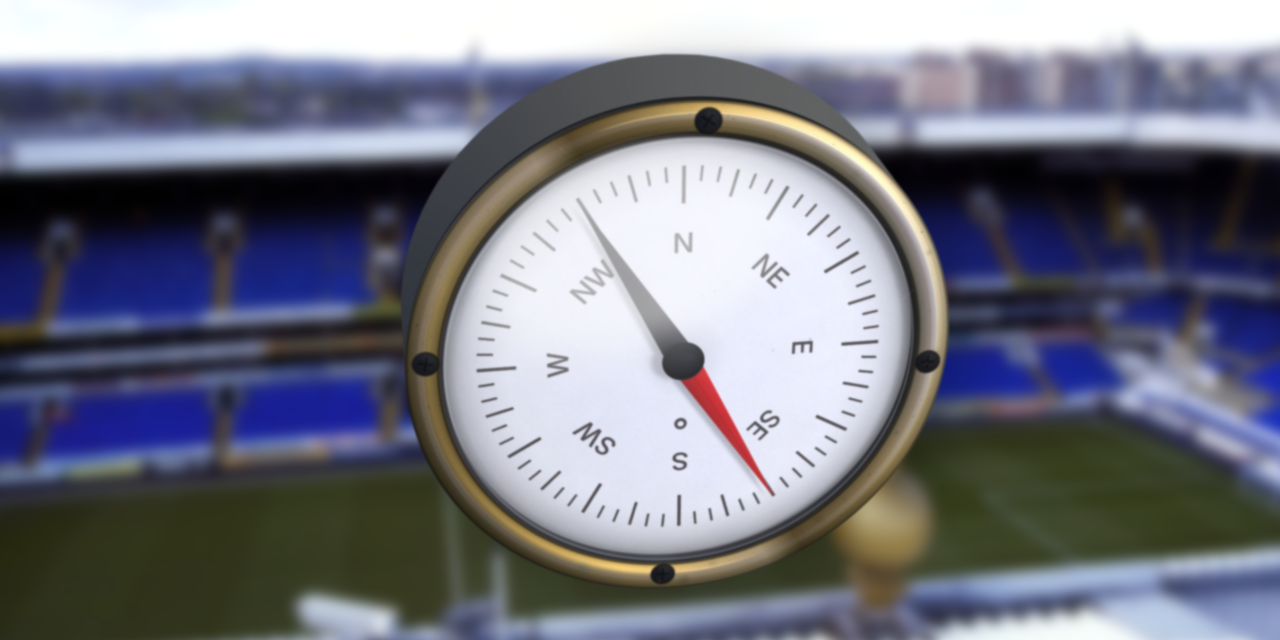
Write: 150 °
